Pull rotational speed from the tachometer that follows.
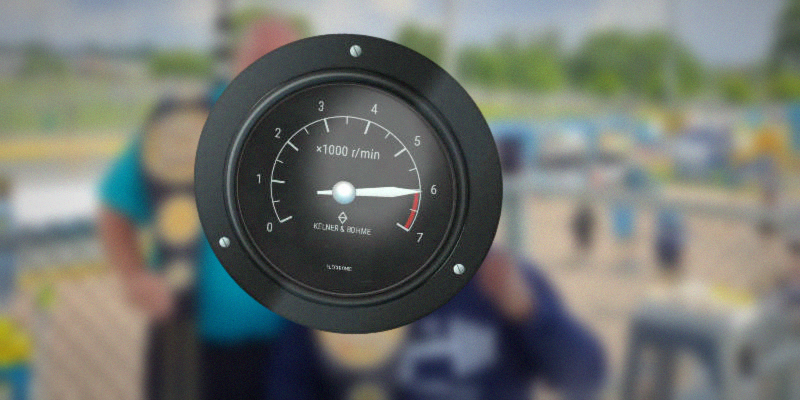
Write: 6000 rpm
